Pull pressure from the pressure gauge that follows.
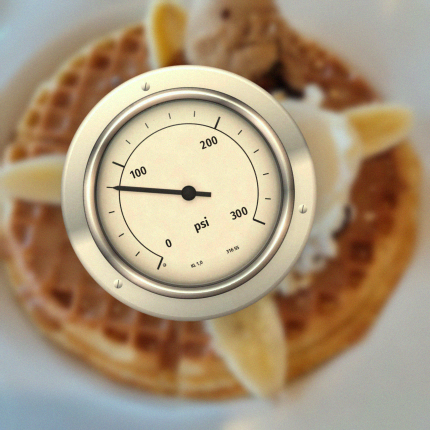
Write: 80 psi
